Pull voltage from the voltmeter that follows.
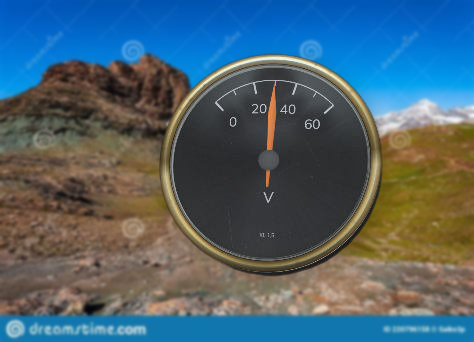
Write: 30 V
